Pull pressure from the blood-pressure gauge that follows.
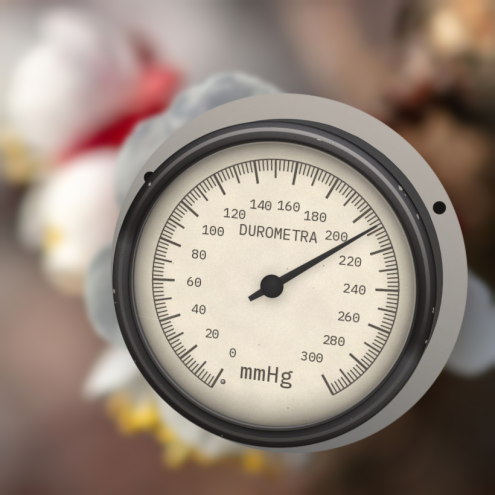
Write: 208 mmHg
